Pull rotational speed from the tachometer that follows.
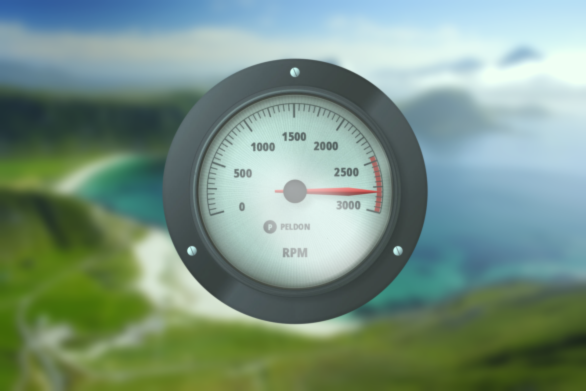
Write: 2800 rpm
